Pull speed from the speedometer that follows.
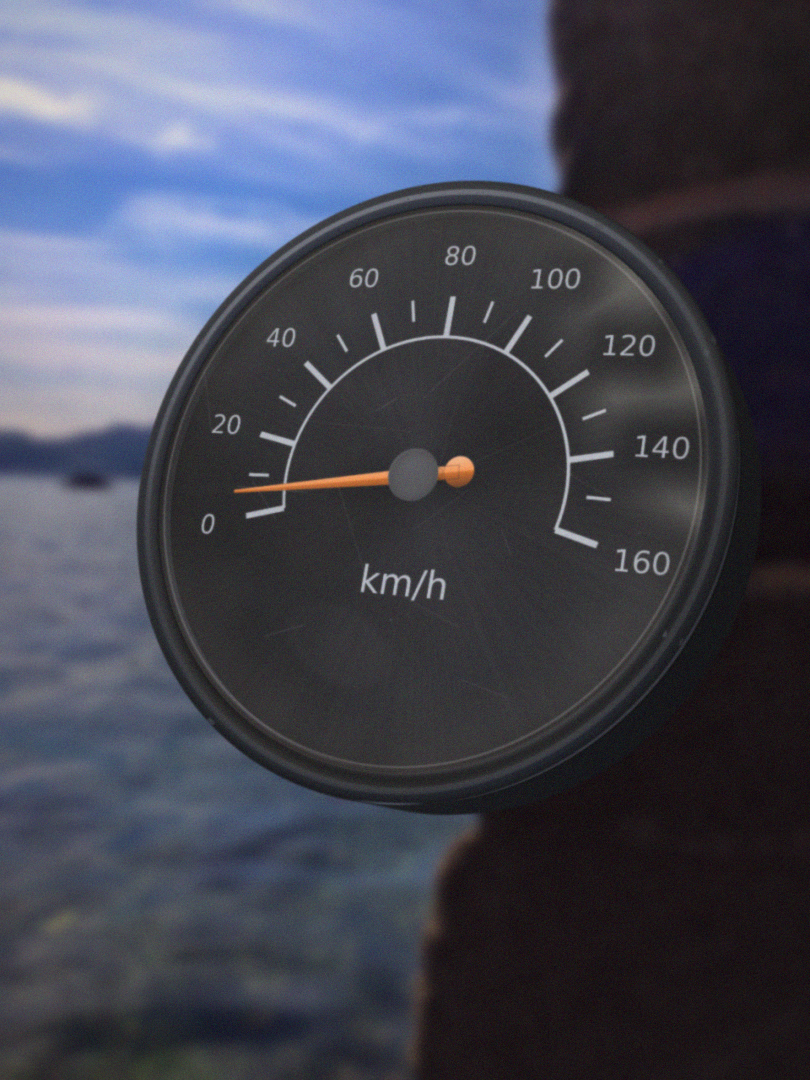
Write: 5 km/h
